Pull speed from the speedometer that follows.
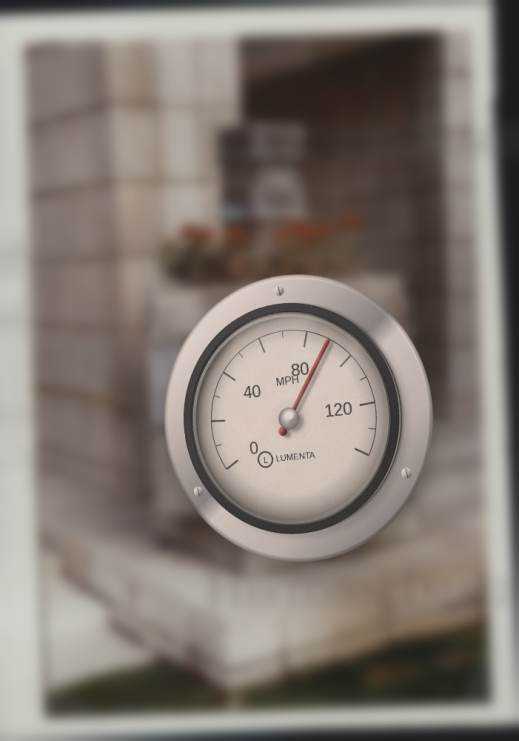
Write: 90 mph
